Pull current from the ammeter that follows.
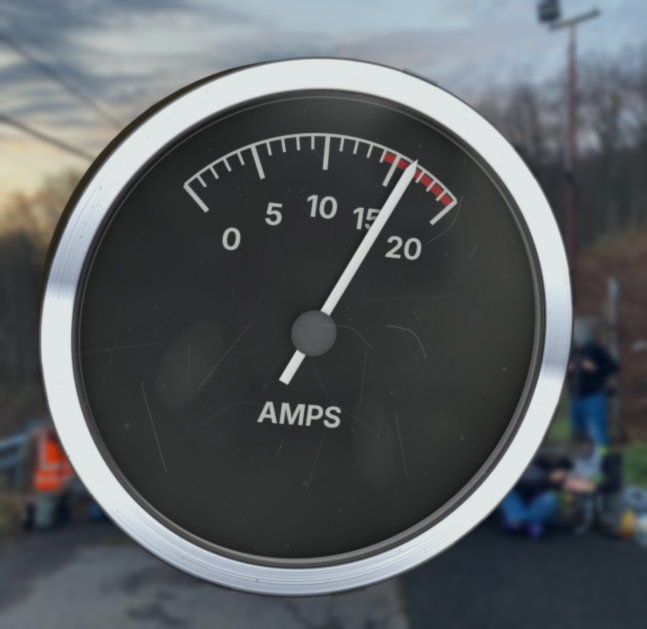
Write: 16 A
